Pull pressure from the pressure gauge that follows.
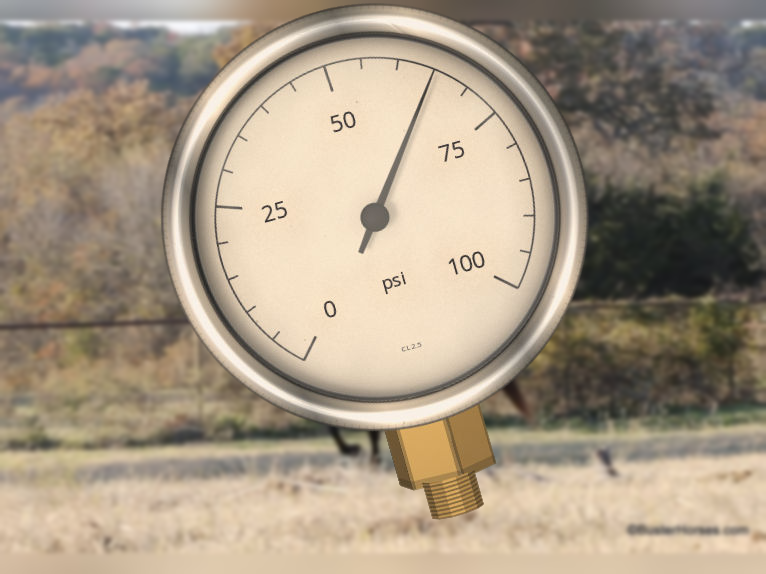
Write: 65 psi
